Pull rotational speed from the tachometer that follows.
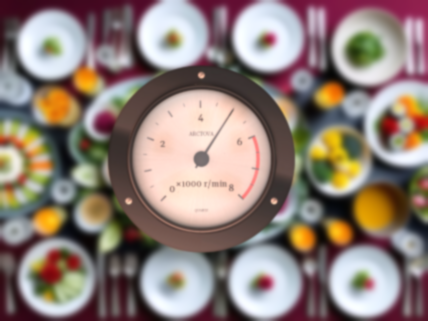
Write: 5000 rpm
